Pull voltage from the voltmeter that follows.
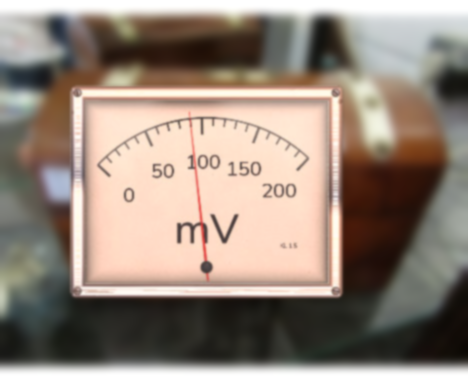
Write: 90 mV
